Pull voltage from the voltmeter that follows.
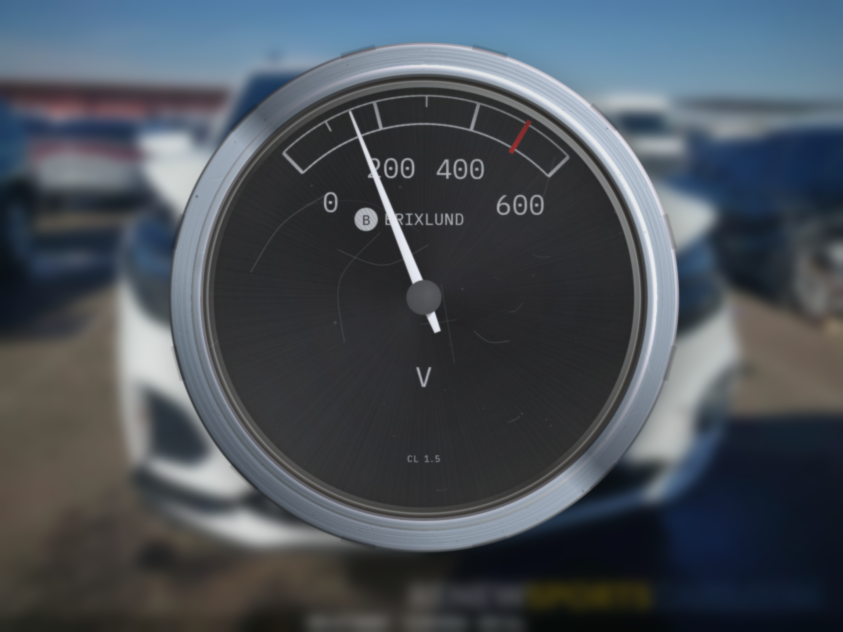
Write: 150 V
